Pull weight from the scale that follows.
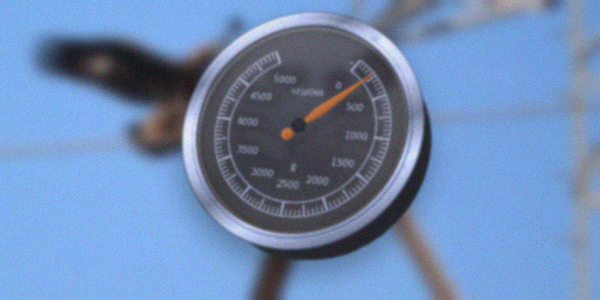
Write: 250 g
